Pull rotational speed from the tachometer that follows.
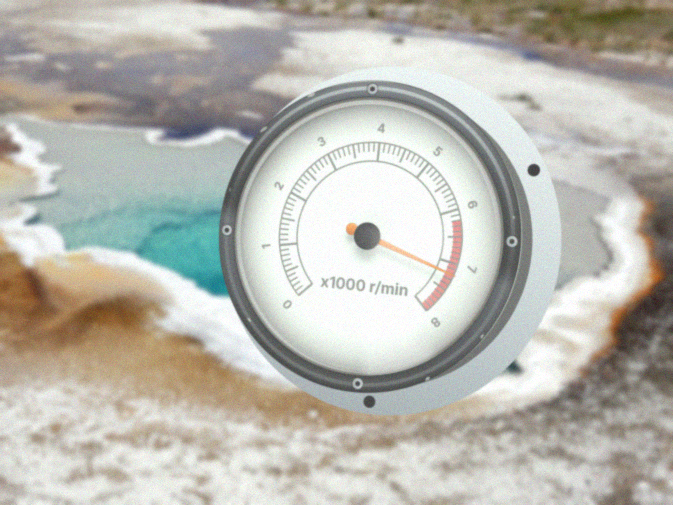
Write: 7200 rpm
